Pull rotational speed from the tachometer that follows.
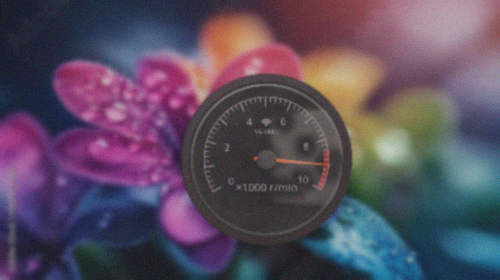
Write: 9000 rpm
